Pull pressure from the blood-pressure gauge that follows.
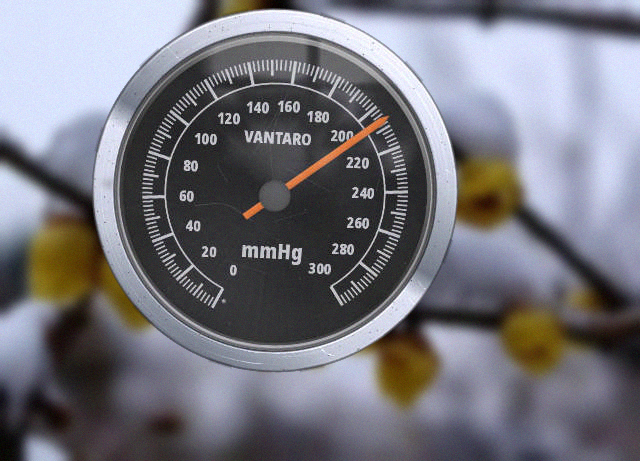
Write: 206 mmHg
